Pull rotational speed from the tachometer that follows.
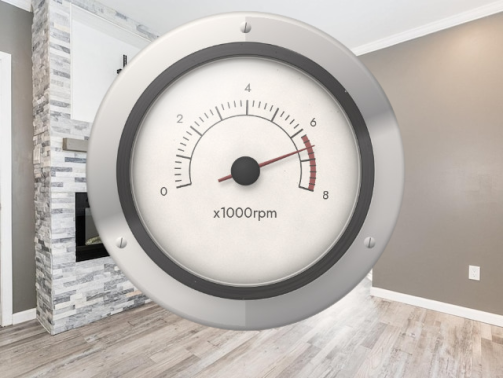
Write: 6600 rpm
